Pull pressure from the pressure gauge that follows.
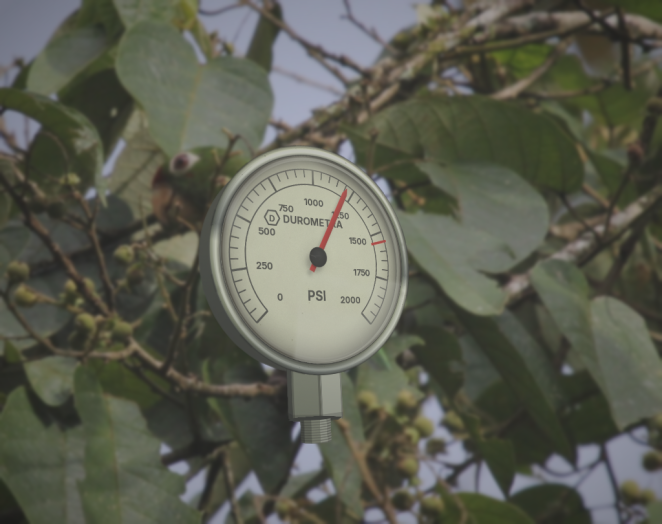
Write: 1200 psi
